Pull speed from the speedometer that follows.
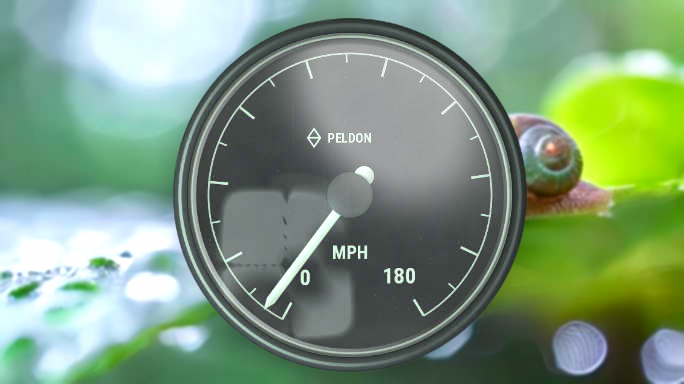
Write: 5 mph
